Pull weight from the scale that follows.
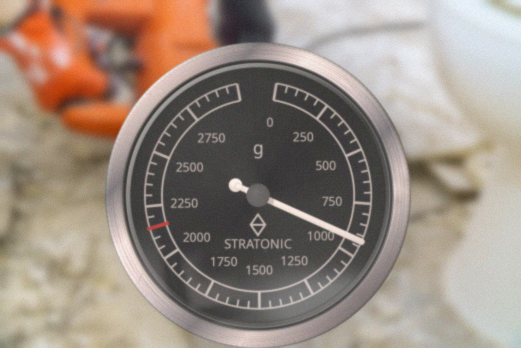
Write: 925 g
